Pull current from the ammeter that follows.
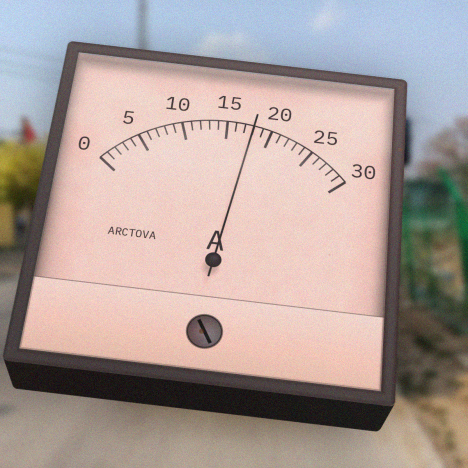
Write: 18 A
